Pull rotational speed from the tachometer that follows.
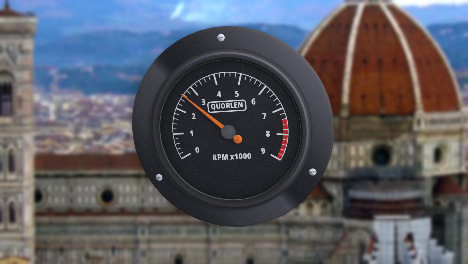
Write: 2600 rpm
